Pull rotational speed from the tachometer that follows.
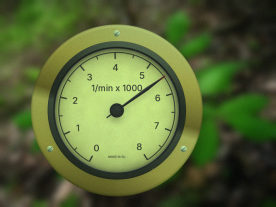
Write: 5500 rpm
